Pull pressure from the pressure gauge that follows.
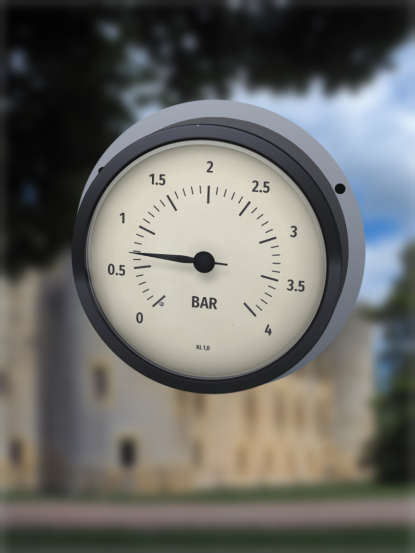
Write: 0.7 bar
